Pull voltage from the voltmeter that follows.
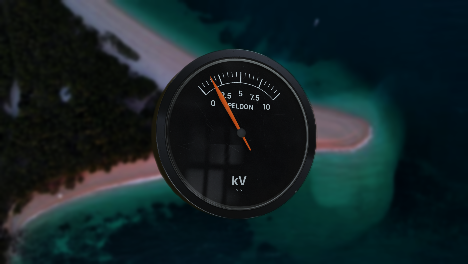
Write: 1.5 kV
